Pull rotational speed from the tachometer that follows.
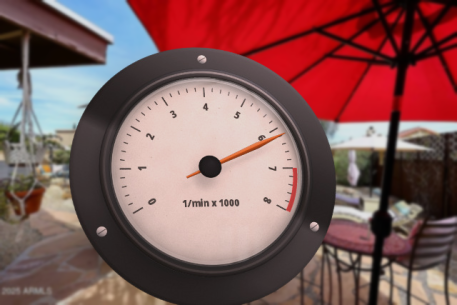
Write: 6200 rpm
